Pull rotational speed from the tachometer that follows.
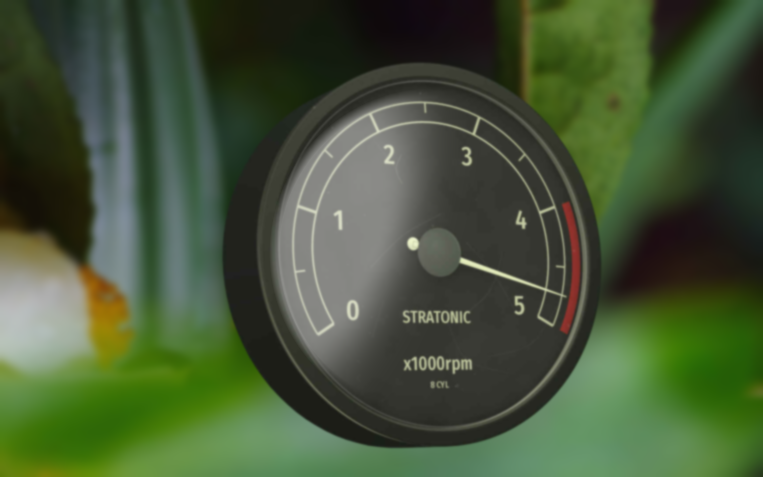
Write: 4750 rpm
